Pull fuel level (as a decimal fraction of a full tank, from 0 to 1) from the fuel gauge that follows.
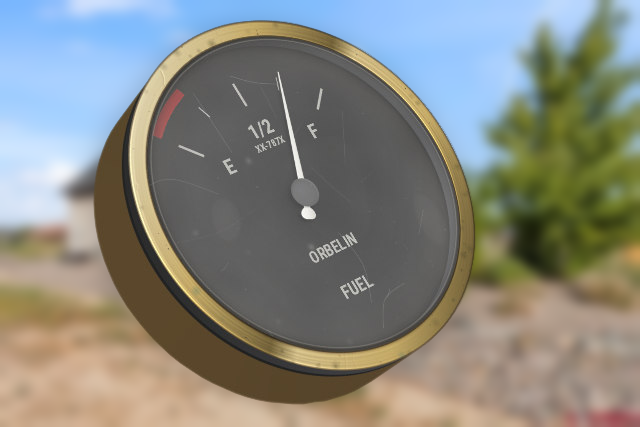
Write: 0.75
